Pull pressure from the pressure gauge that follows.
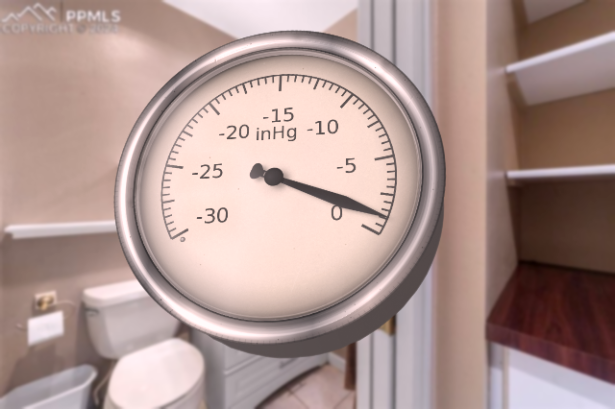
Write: -1 inHg
